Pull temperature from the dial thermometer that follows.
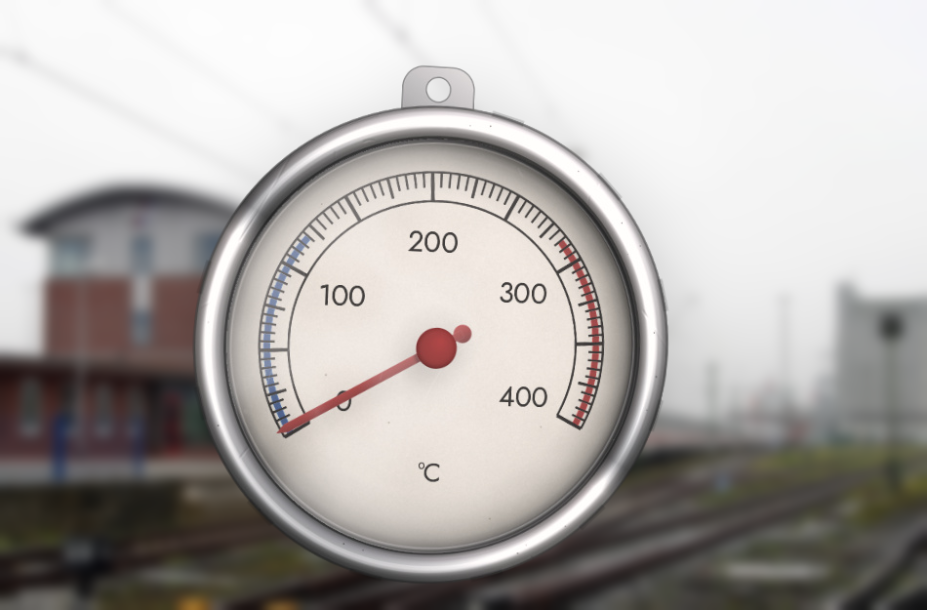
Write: 5 °C
